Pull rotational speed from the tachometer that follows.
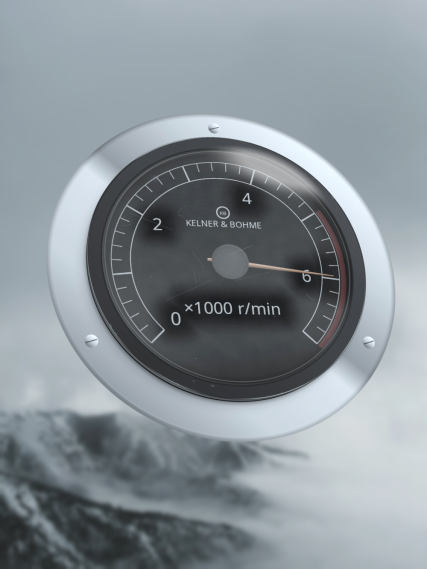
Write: 6000 rpm
